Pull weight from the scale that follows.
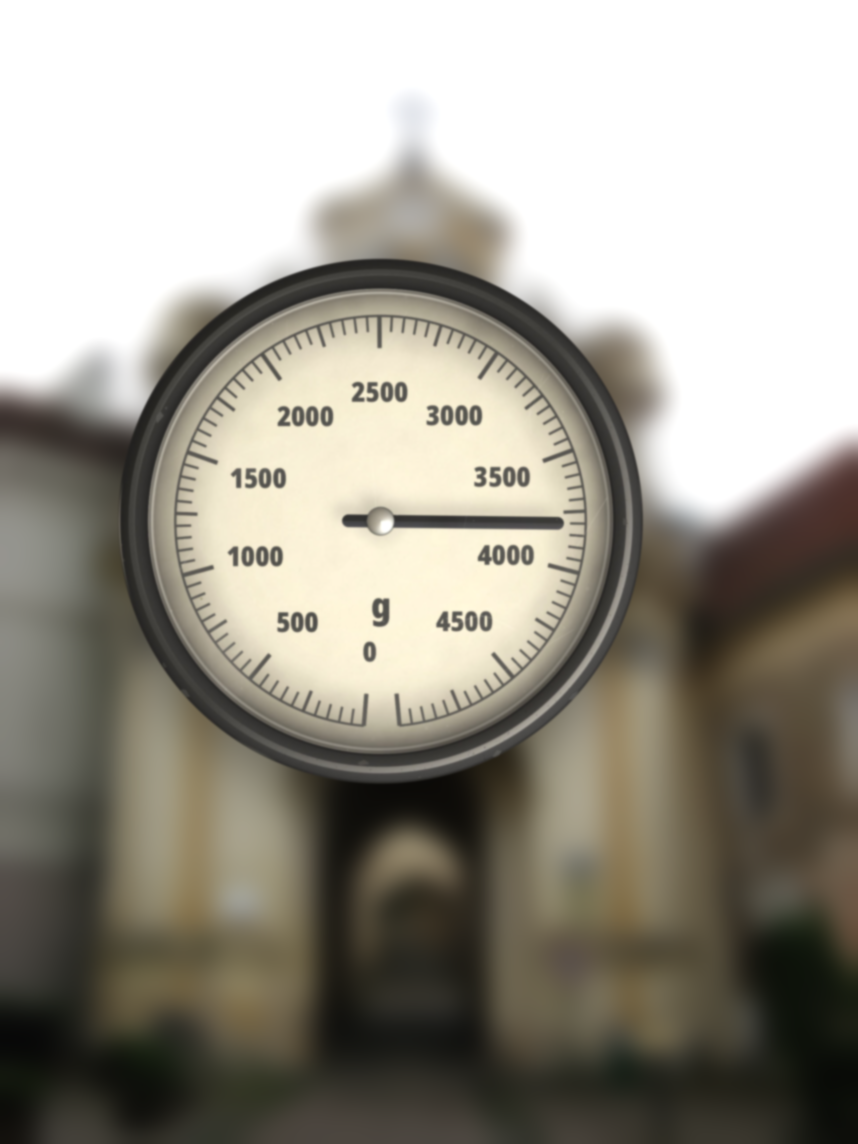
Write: 3800 g
